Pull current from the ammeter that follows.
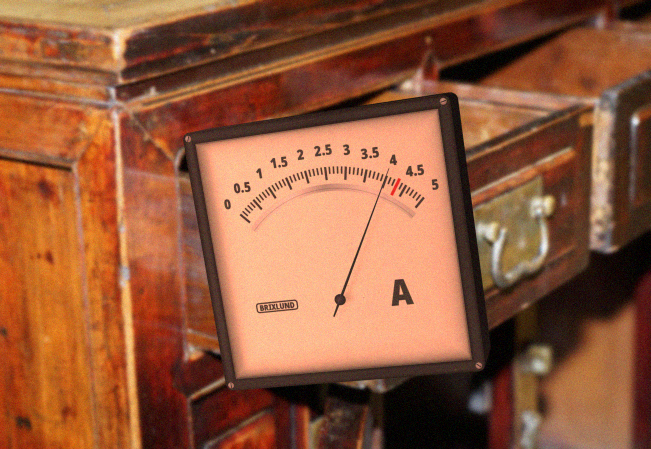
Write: 4 A
